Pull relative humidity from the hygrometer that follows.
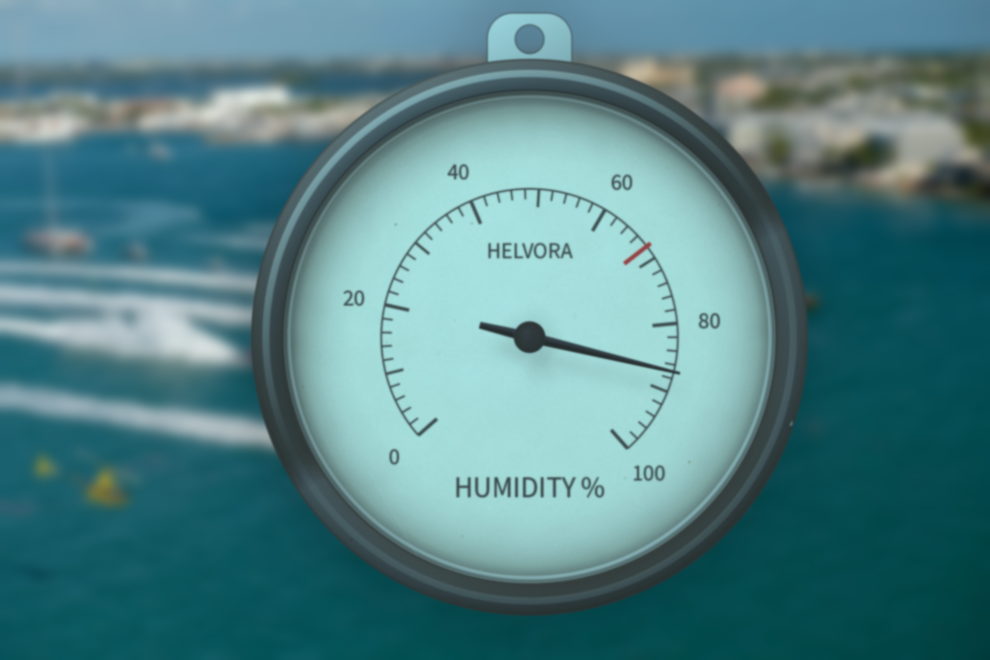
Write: 87 %
